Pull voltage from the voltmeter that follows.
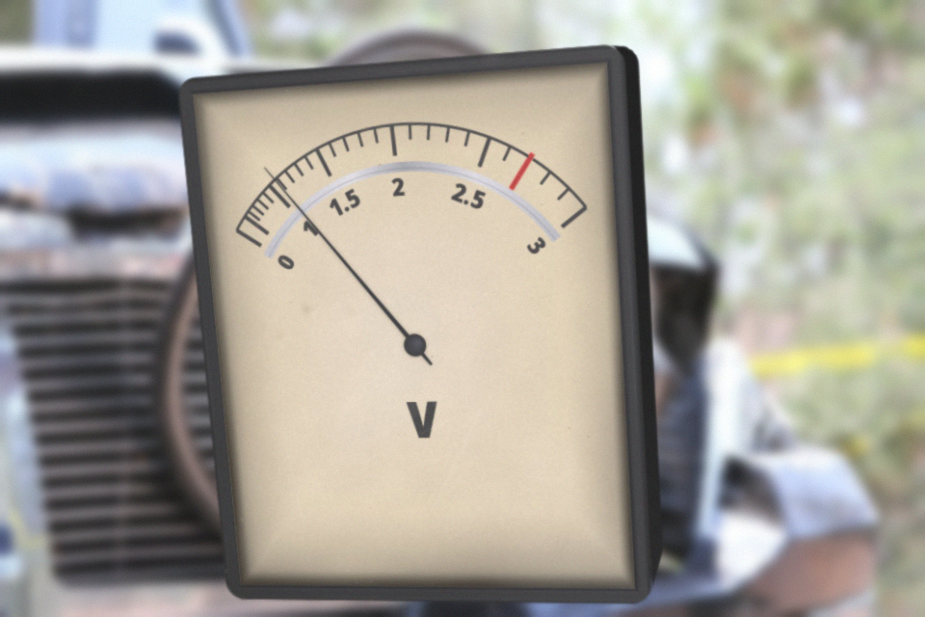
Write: 1.1 V
